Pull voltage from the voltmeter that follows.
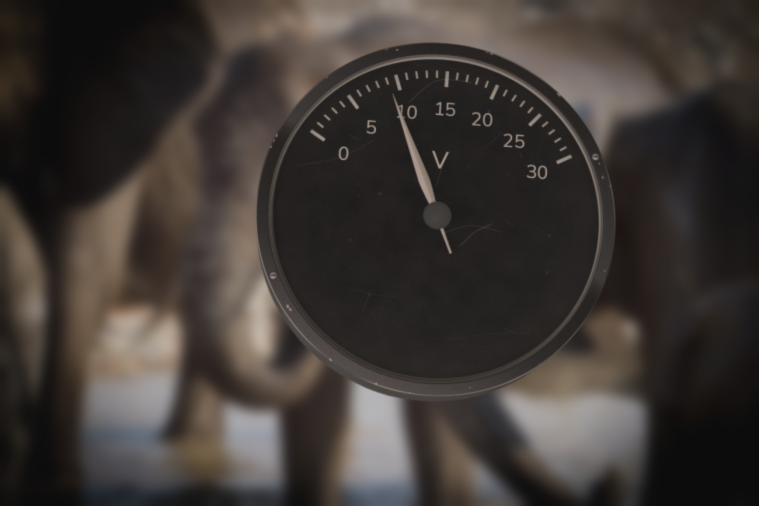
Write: 9 V
